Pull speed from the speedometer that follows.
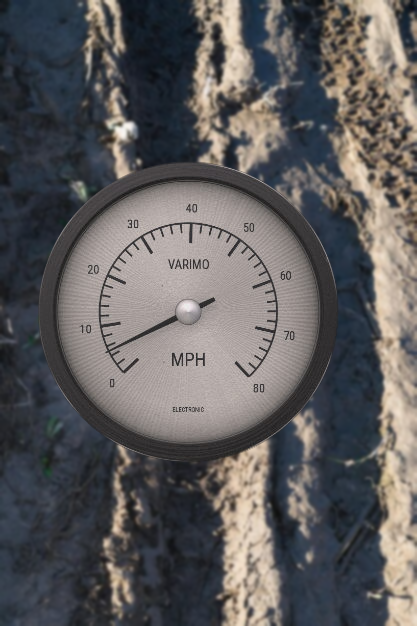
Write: 5 mph
